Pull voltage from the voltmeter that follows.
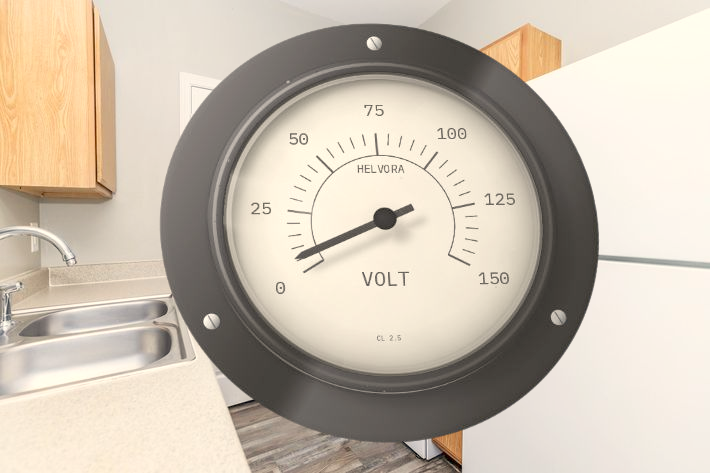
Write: 5 V
